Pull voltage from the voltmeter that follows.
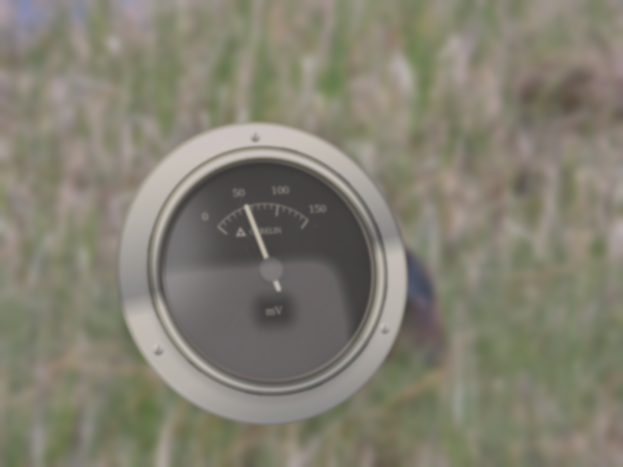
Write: 50 mV
